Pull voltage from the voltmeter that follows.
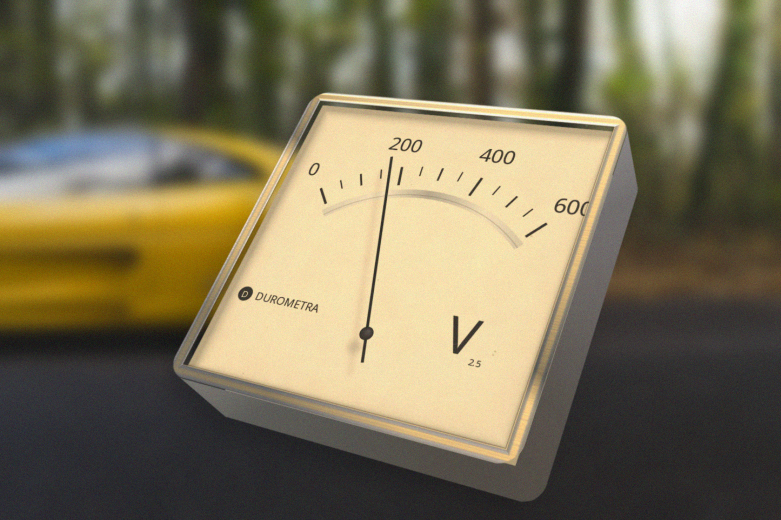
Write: 175 V
